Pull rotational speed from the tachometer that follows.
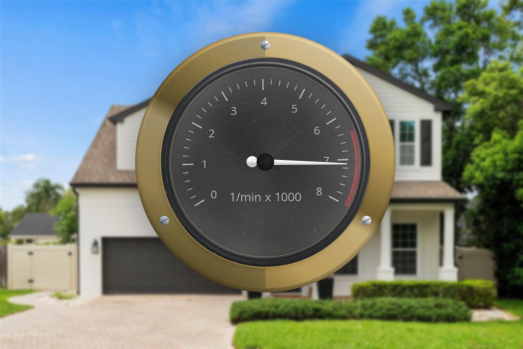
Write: 7100 rpm
